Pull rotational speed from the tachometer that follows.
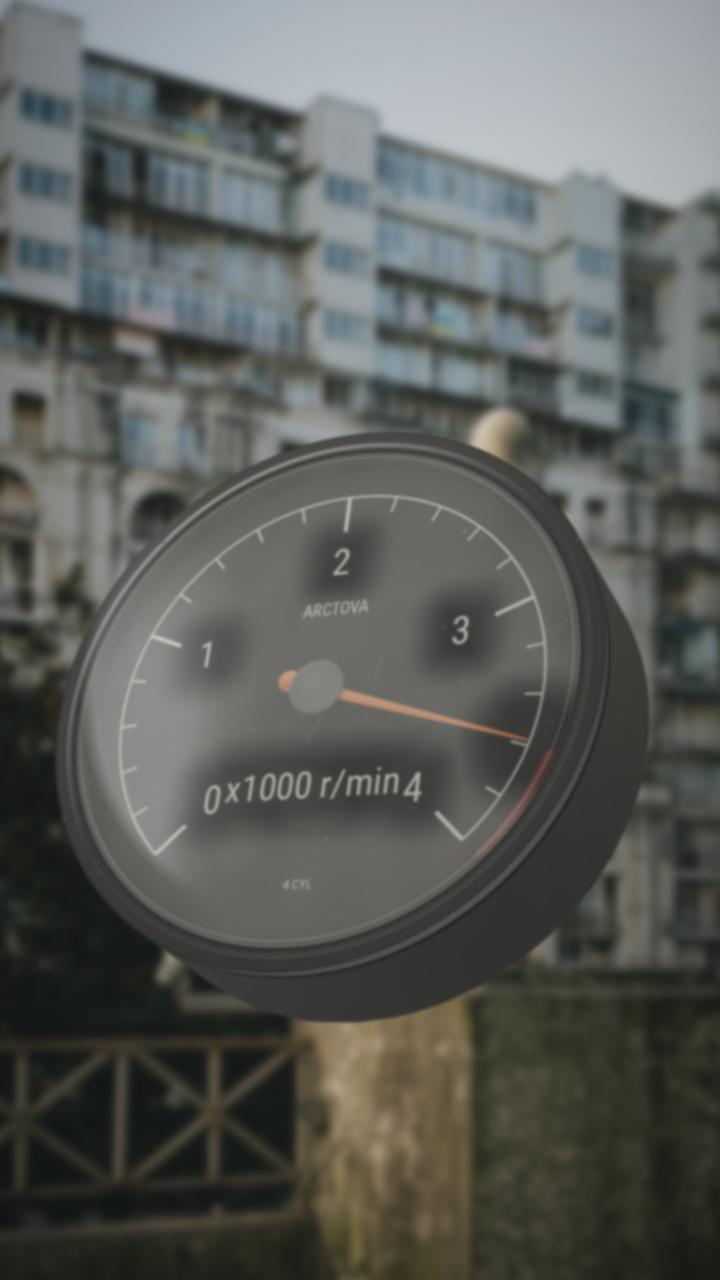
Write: 3600 rpm
